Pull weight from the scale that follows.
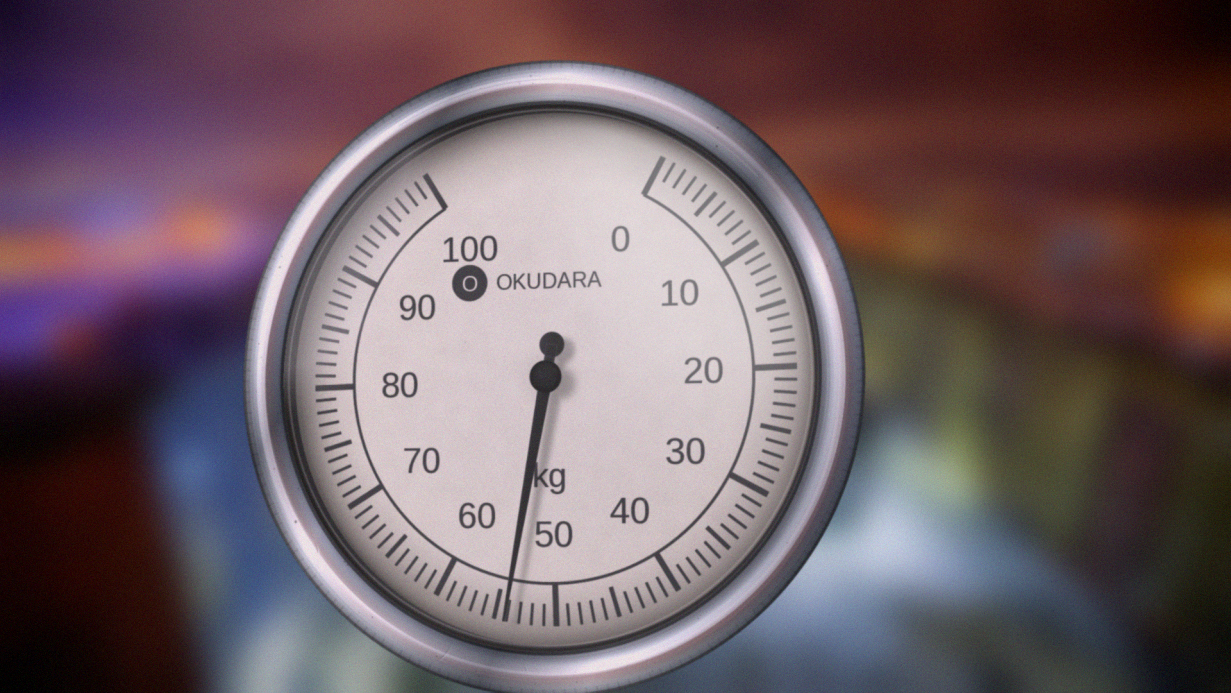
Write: 54 kg
